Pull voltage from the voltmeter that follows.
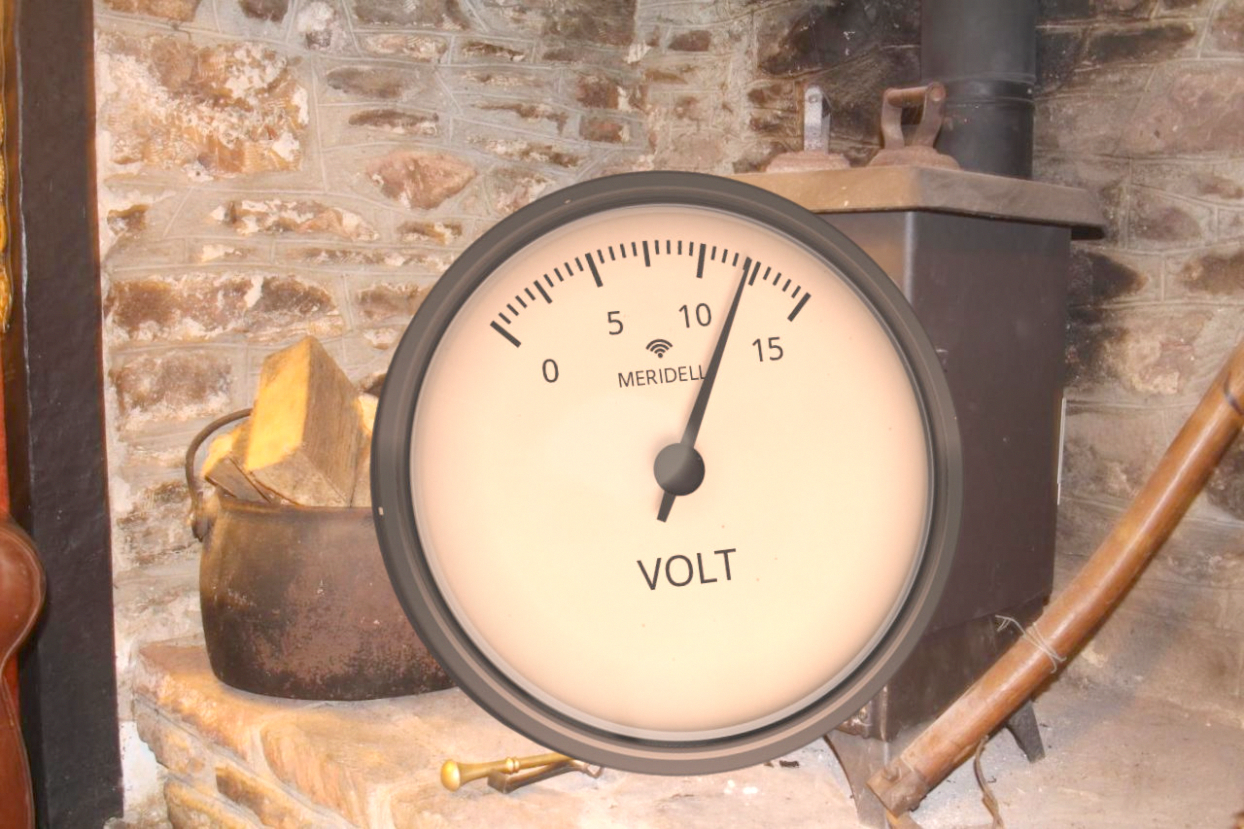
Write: 12 V
